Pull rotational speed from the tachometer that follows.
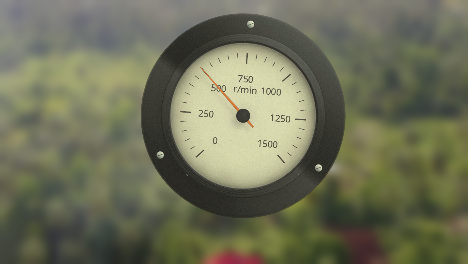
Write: 500 rpm
